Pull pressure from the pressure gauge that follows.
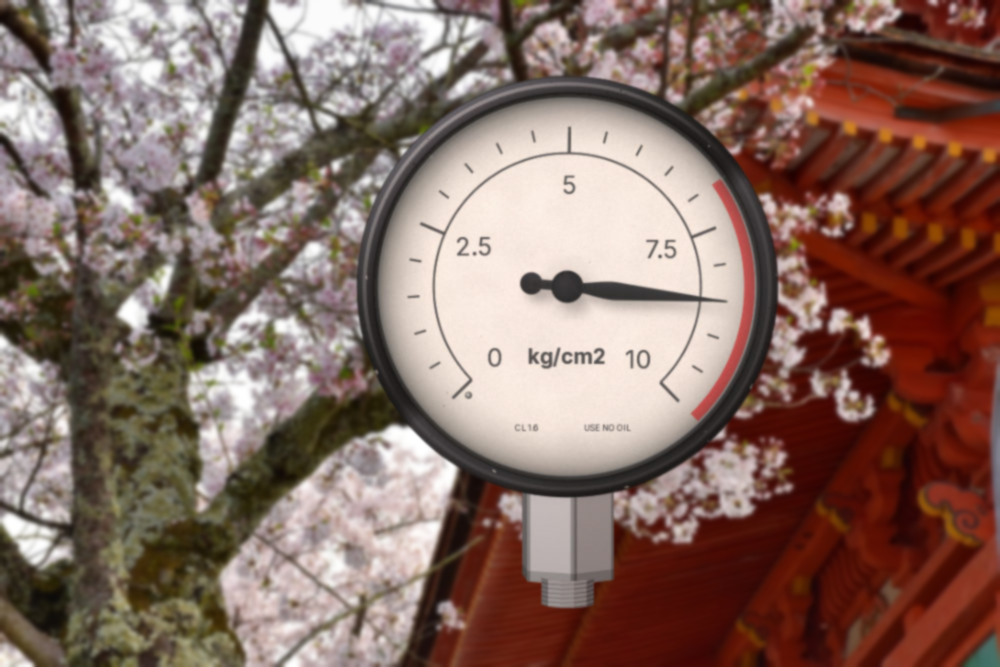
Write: 8.5 kg/cm²
